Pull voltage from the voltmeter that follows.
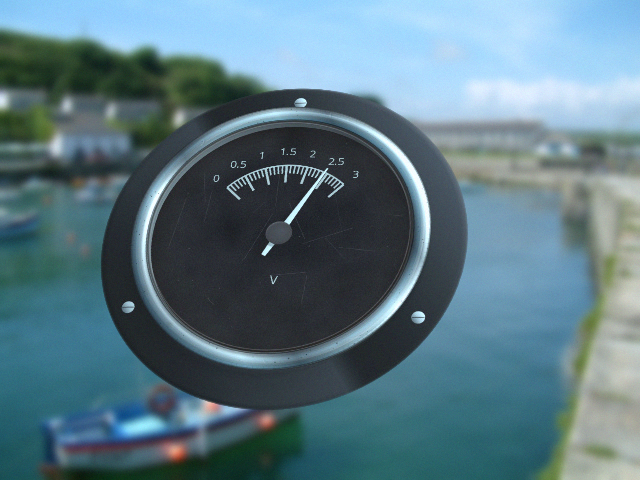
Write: 2.5 V
